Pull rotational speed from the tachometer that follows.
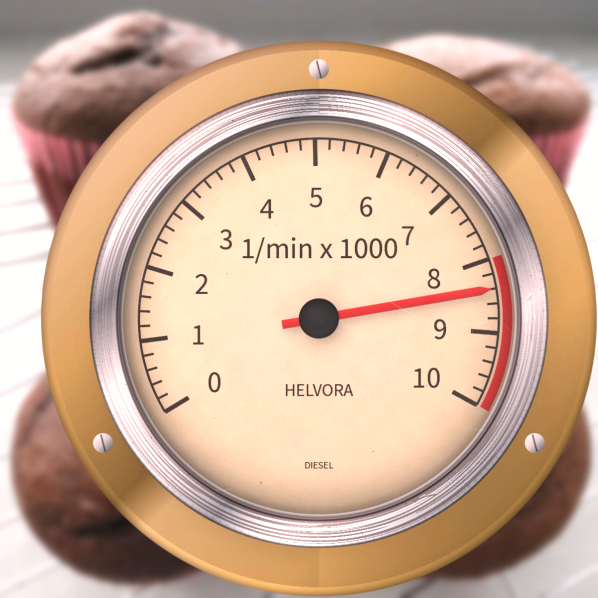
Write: 8400 rpm
